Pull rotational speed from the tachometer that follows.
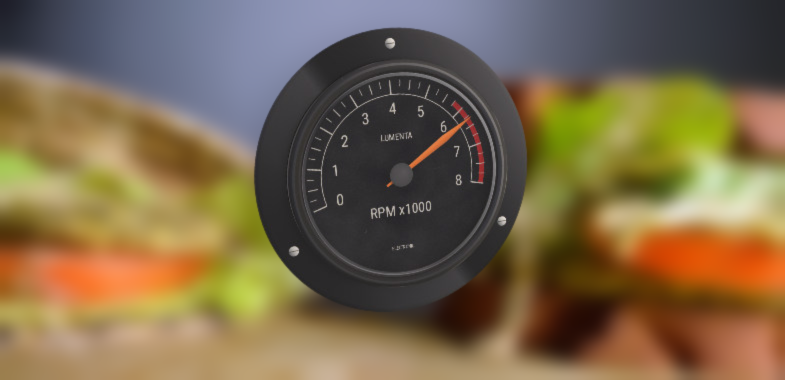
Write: 6250 rpm
